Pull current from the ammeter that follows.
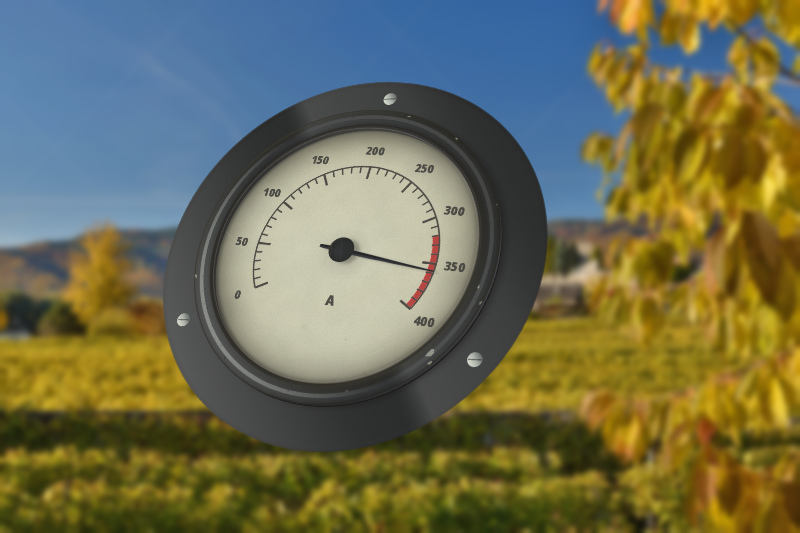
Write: 360 A
